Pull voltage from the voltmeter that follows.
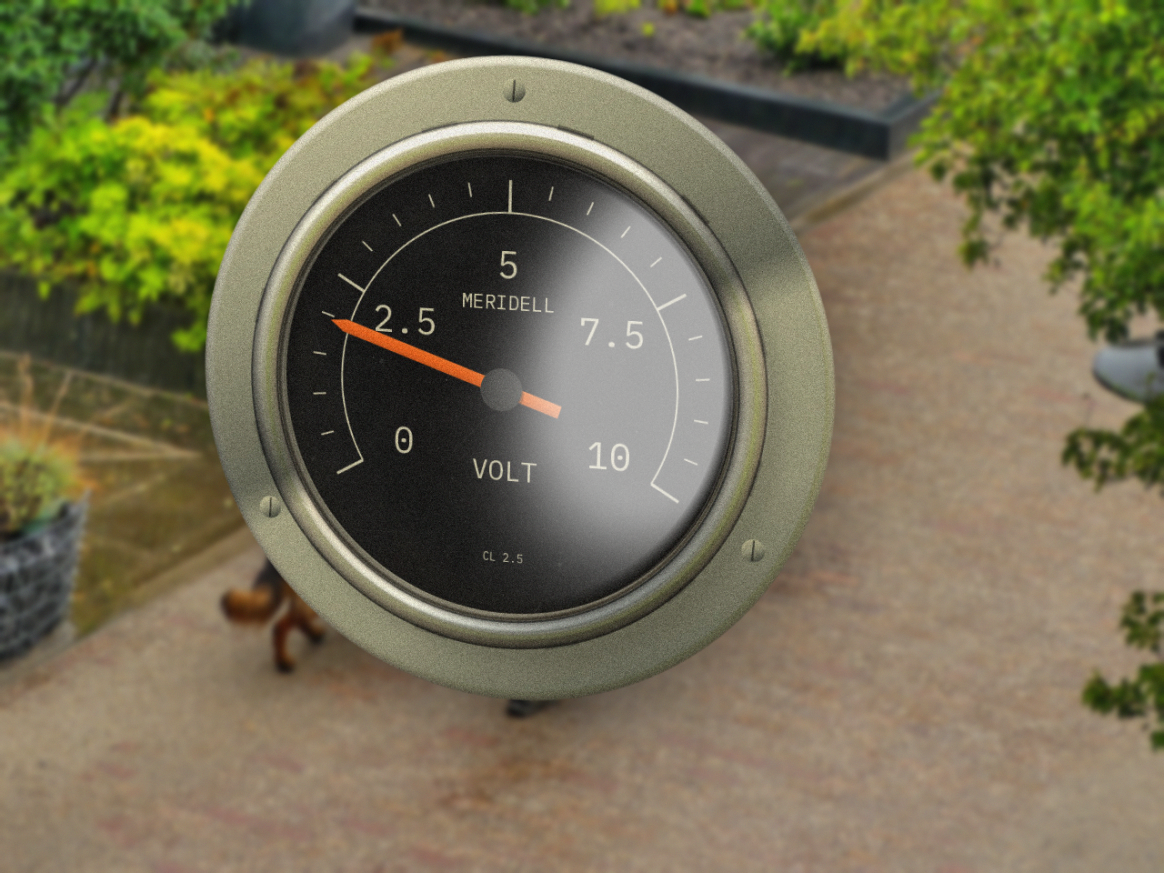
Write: 2 V
